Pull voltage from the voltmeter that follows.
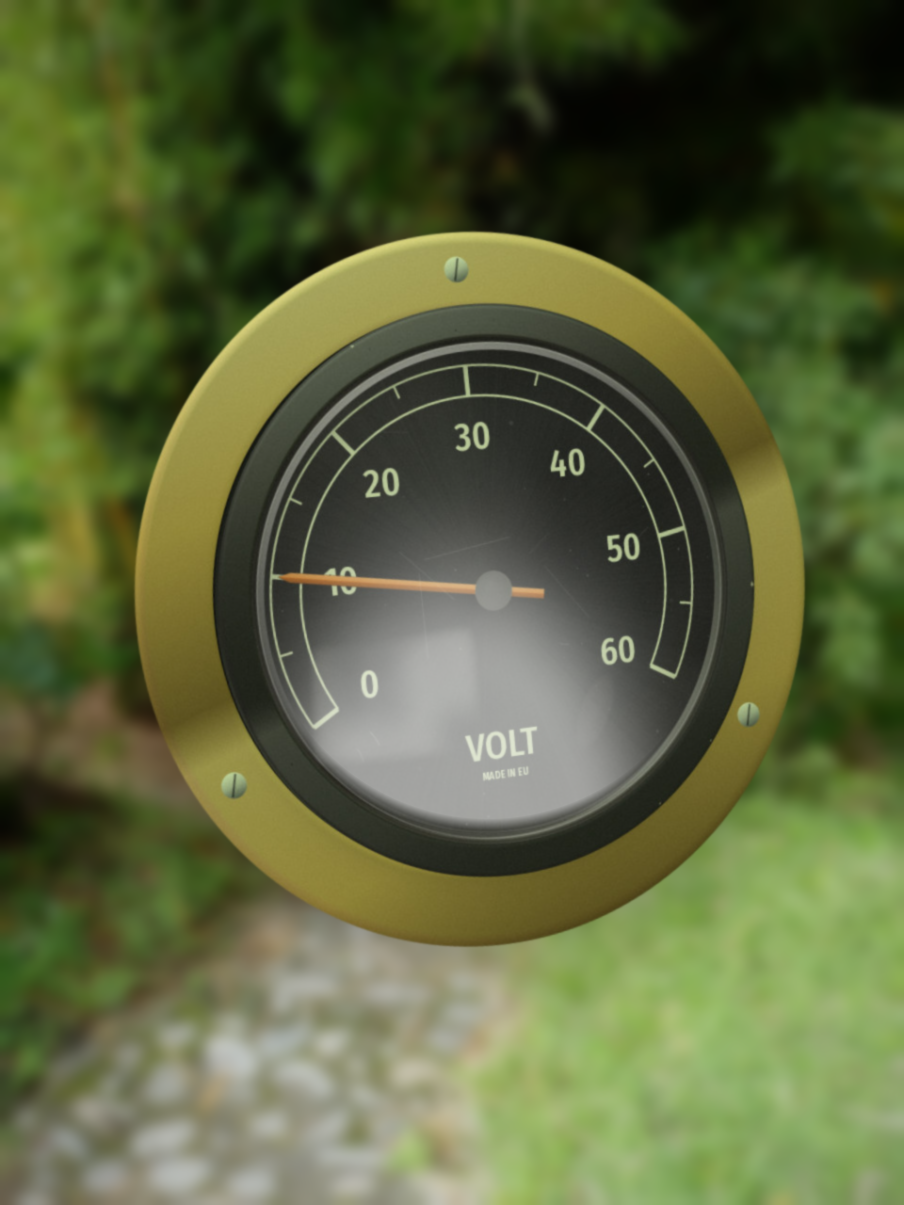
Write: 10 V
